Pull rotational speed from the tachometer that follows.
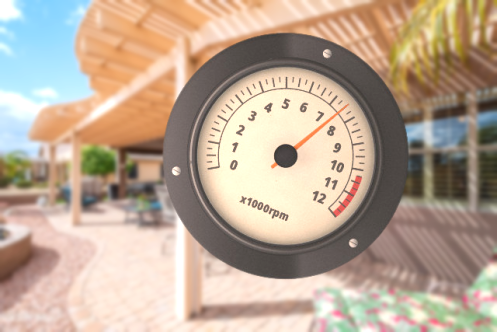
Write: 7500 rpm
